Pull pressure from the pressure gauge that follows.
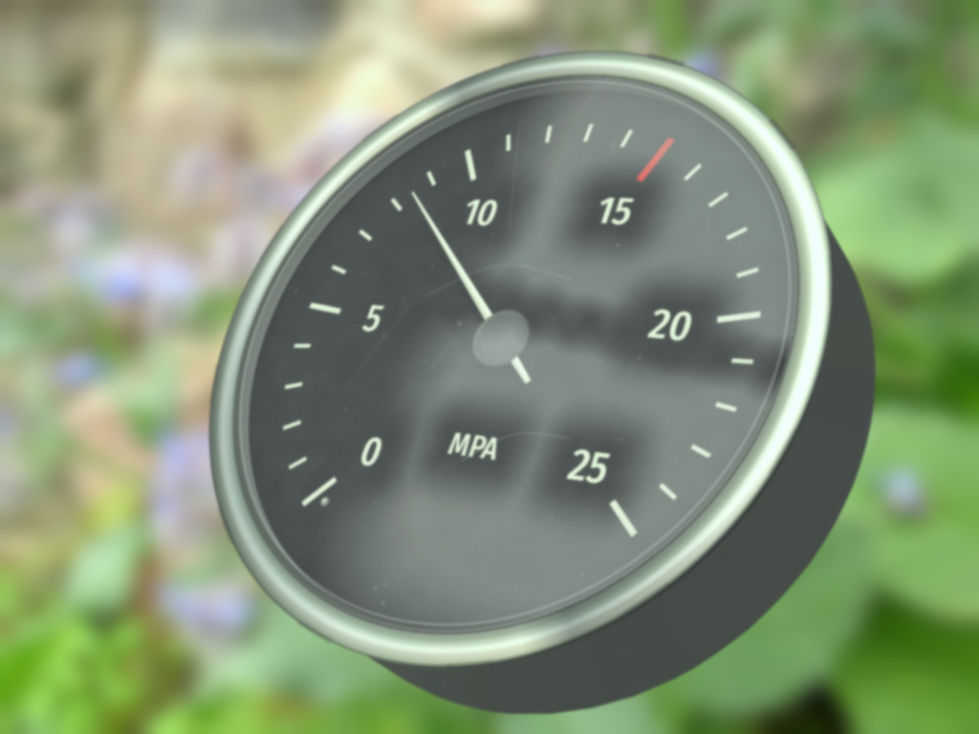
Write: 8.5 MPa
